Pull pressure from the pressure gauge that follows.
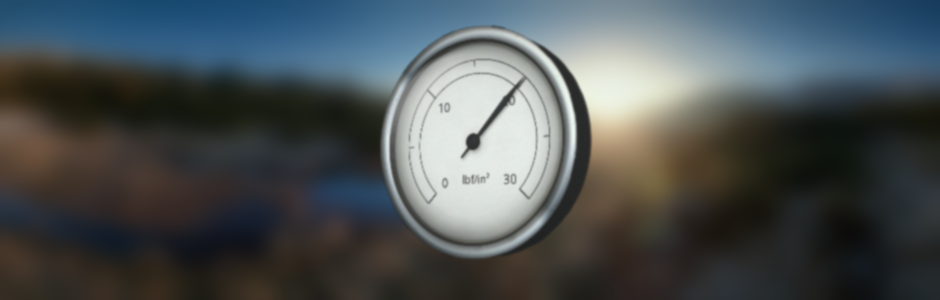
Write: 20 psi
